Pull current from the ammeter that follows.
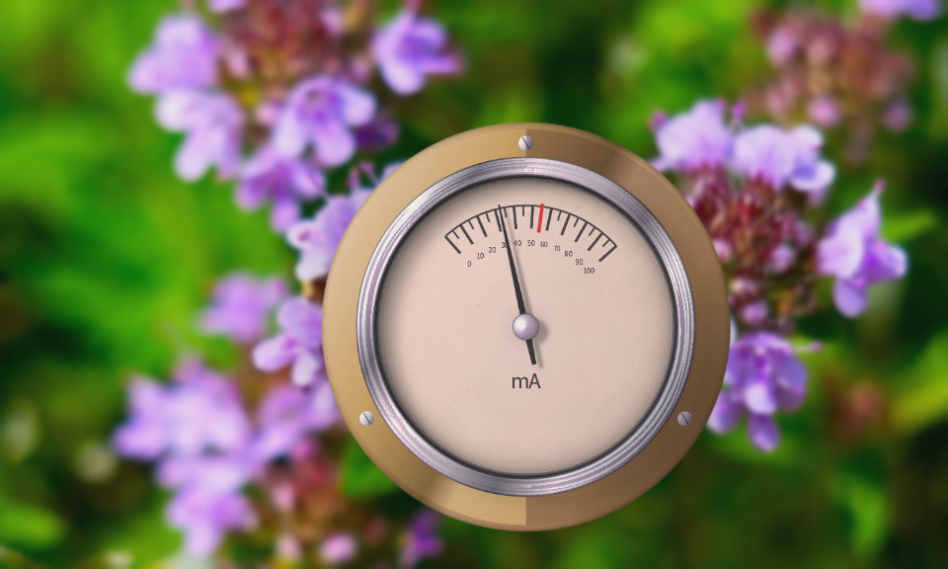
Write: 32.5 mA
